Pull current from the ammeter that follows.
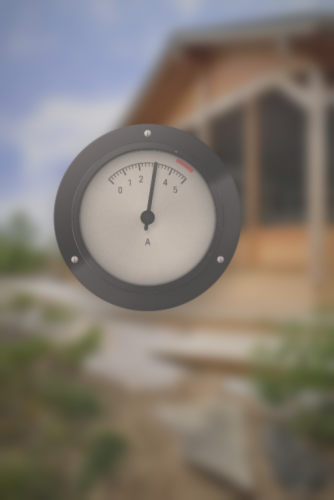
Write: 3 A
